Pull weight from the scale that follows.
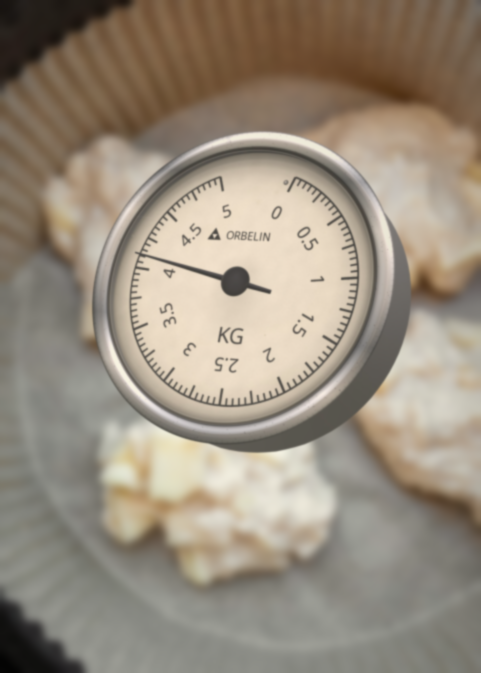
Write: 4.1 kg
